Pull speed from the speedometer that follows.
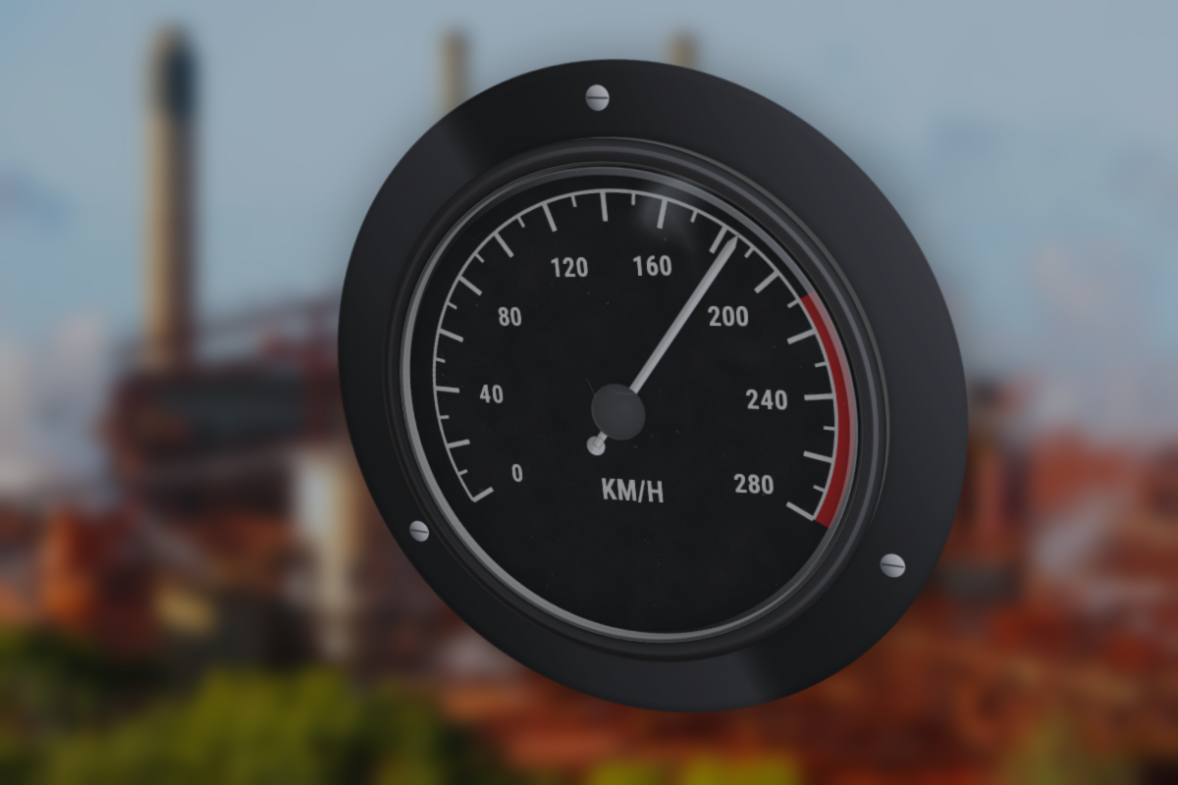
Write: 185 km/h
